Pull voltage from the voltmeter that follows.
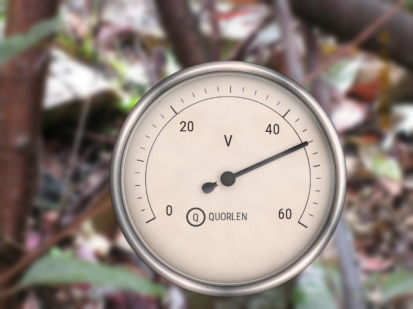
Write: 46 V
